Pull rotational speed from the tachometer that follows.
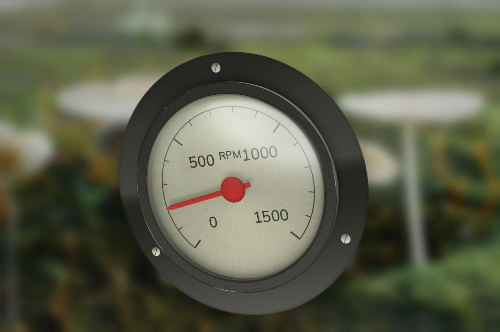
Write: 200 rpm
